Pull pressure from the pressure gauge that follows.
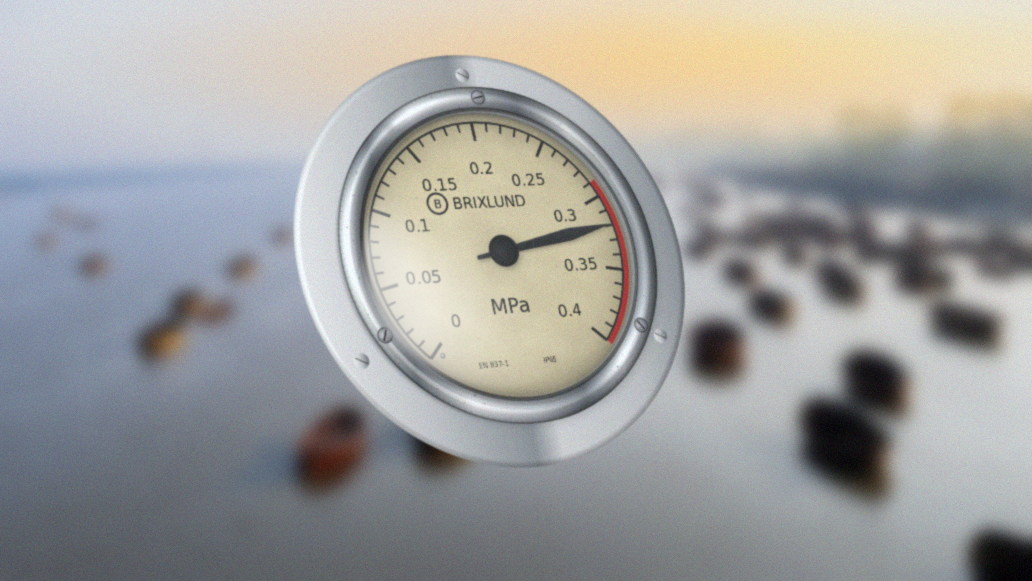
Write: 0.32 MPa
